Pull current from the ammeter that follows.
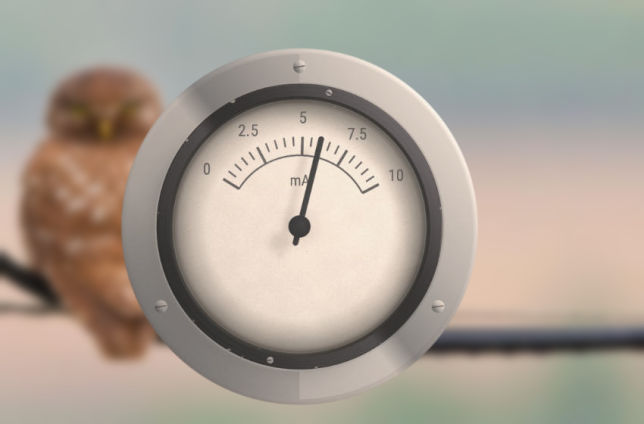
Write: 6 mA
